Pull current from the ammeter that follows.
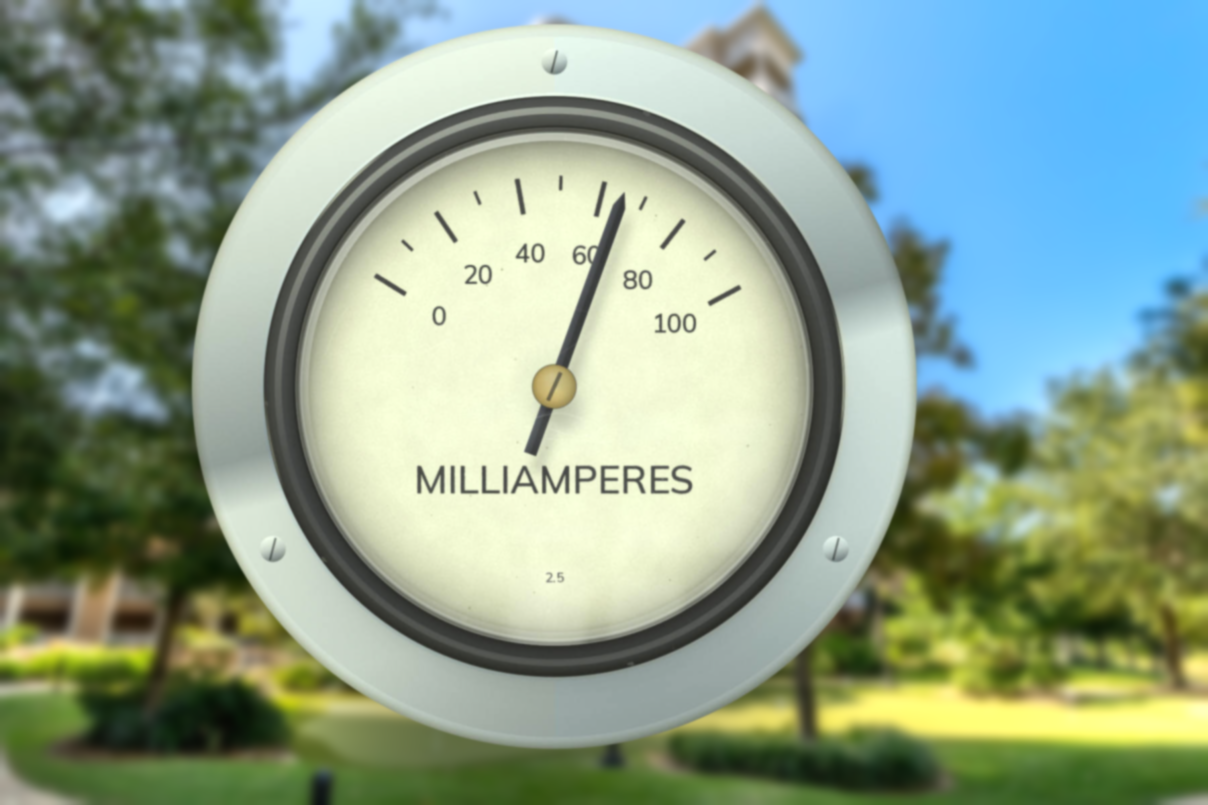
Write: 65 mA
